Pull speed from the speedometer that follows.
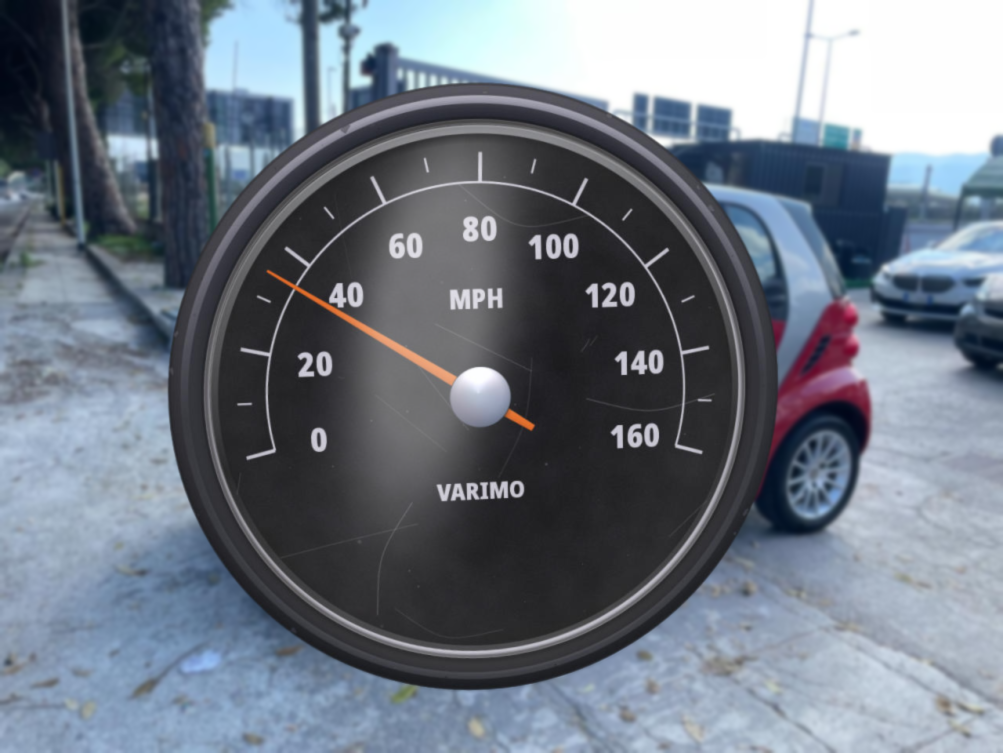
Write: 35 mph
